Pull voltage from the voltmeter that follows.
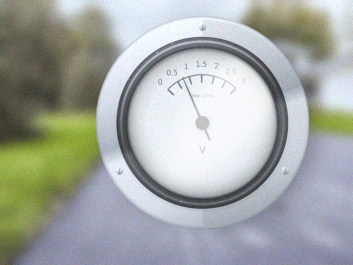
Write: 0.75 V
